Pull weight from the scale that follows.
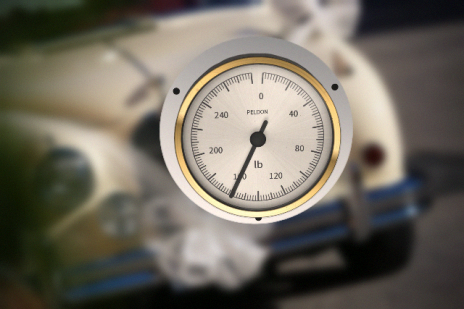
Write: 160 lb
